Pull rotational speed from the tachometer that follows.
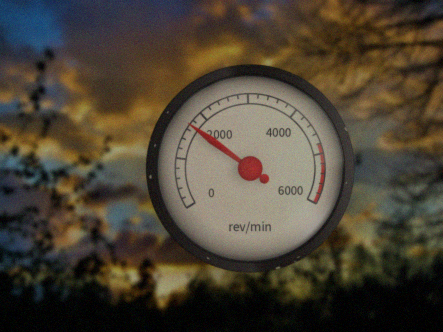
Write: 1700 rpm
